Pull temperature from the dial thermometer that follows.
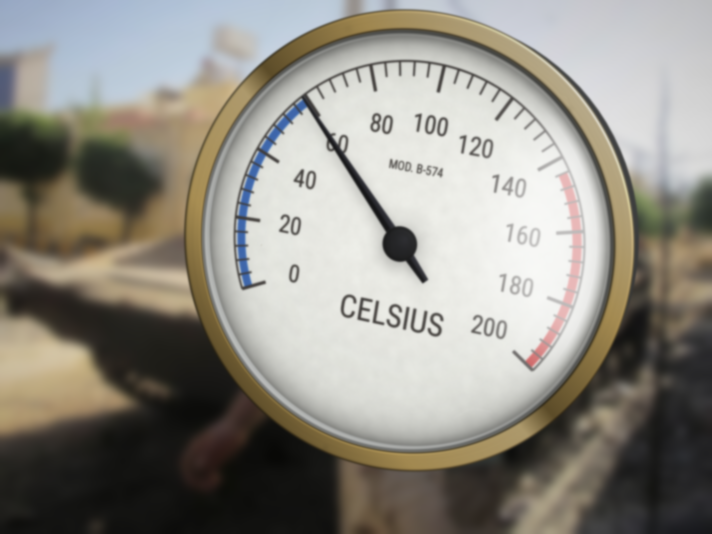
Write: 60 °C
